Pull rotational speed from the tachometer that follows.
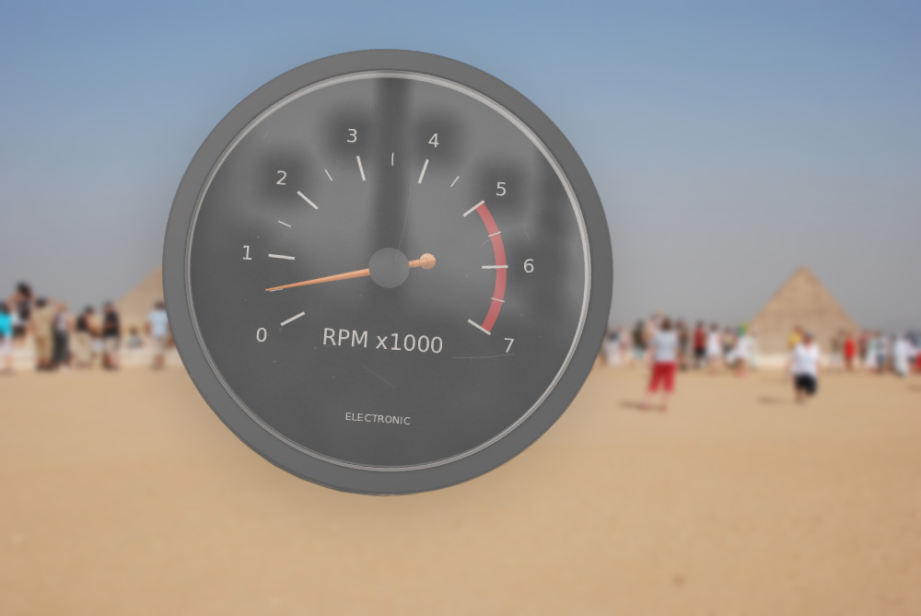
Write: 500 rpm
